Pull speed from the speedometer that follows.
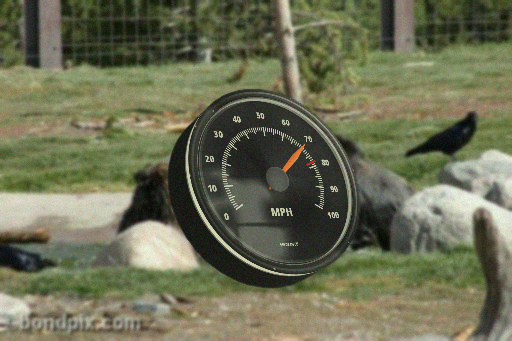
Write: 70 mph
